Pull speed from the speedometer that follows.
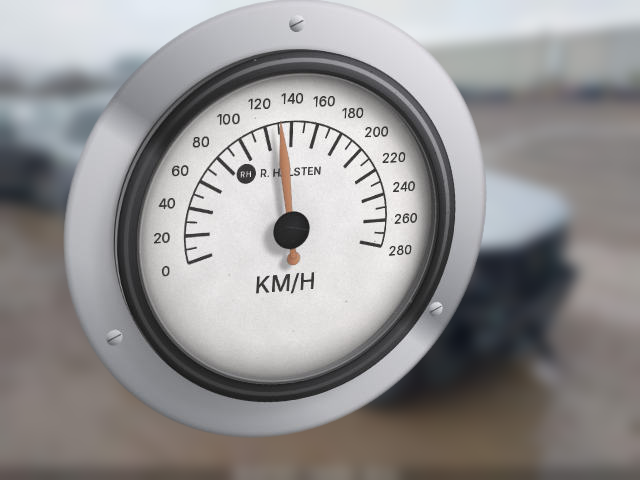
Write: 130 km/h
